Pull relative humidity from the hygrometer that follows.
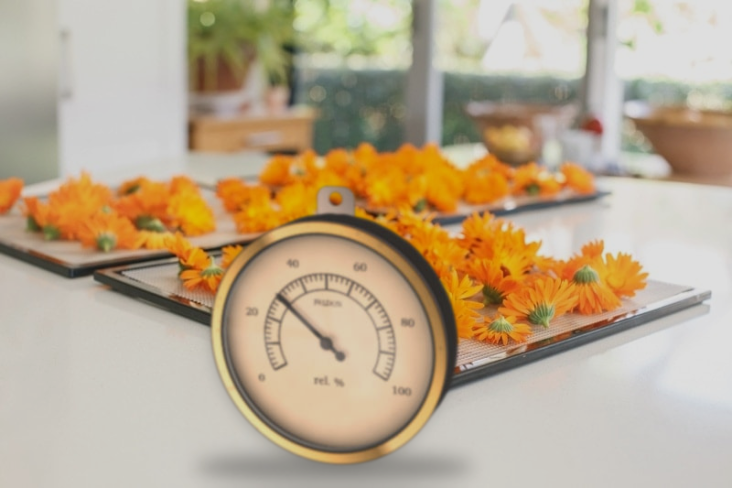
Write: 30 %
